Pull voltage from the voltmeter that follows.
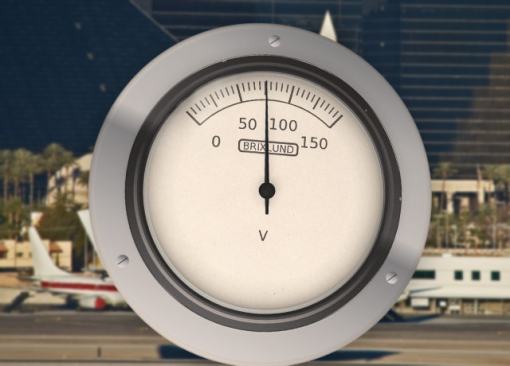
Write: 75 V
